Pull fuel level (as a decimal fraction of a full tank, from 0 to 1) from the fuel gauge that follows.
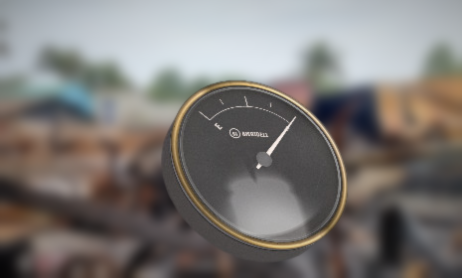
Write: 1
